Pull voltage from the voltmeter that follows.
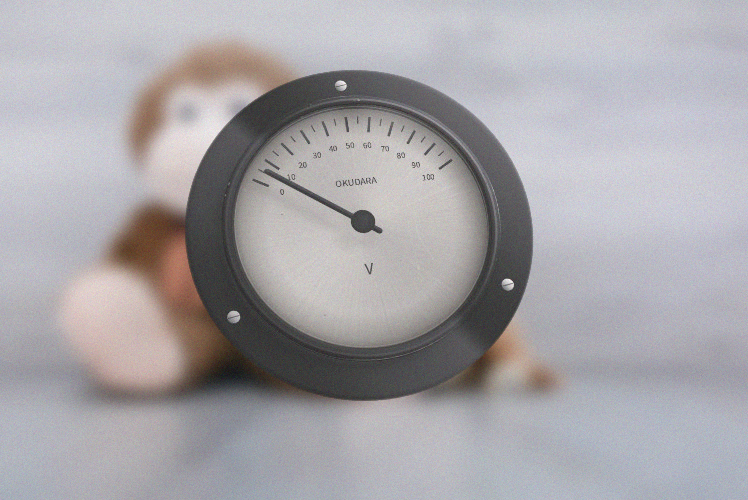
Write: 5 V
